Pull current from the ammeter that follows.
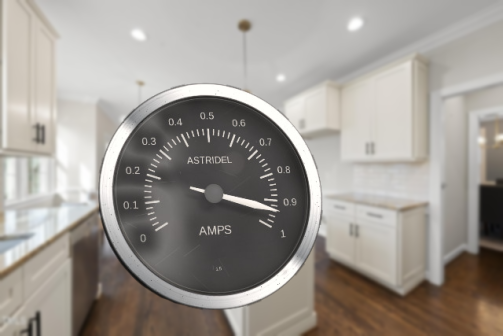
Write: 0.94 A
